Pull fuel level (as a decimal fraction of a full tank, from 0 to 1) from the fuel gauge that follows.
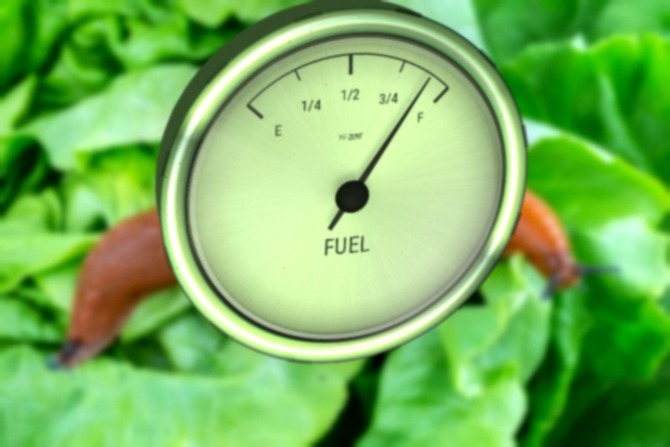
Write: 0.875
